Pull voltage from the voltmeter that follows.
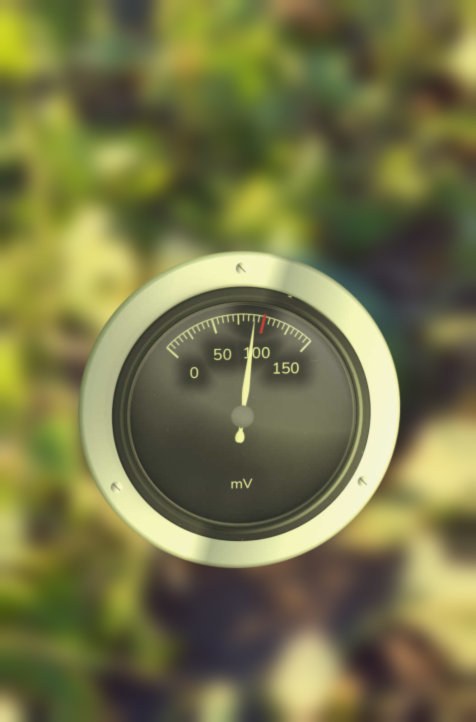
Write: 90 mV
